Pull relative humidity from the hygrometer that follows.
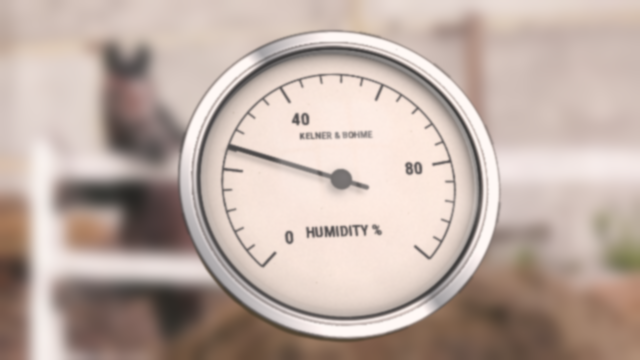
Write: 24 %
